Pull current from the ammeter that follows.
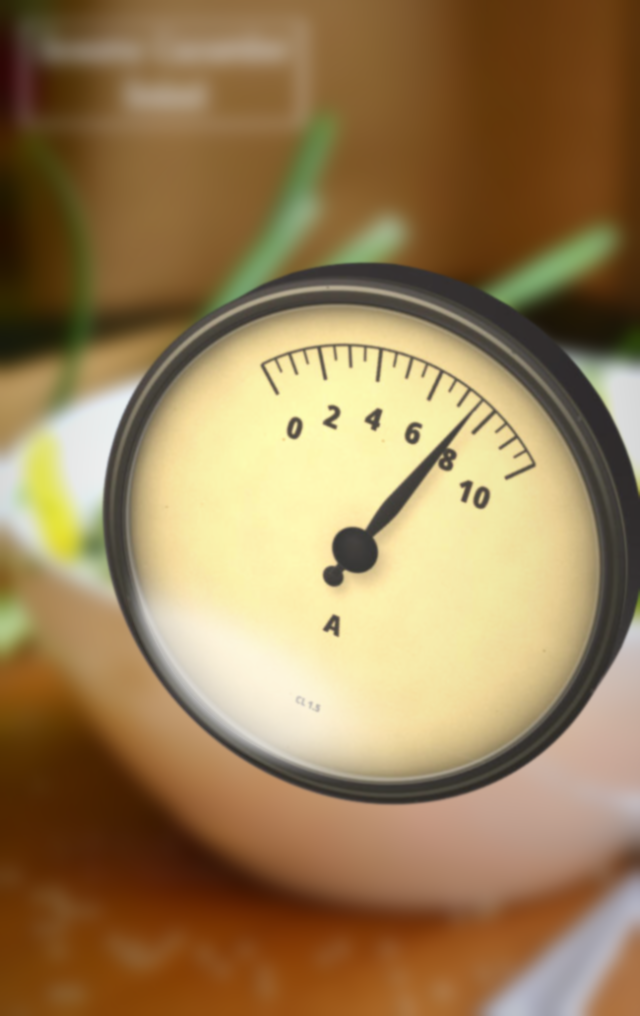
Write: 7.5 A
